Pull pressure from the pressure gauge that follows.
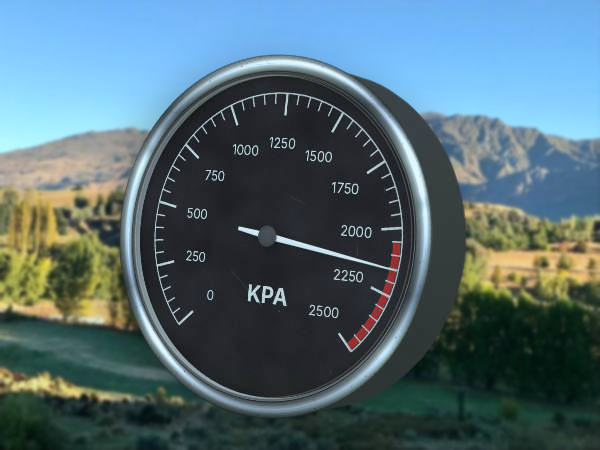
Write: 2150 kPa
